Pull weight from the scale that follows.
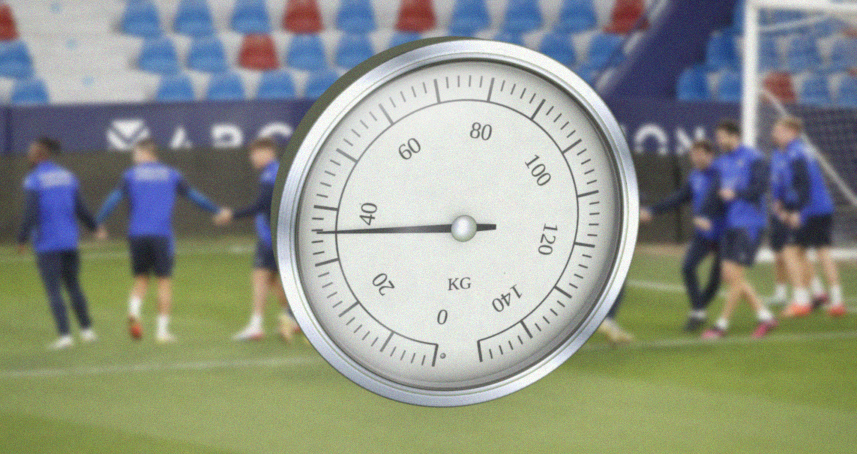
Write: 36 kg
